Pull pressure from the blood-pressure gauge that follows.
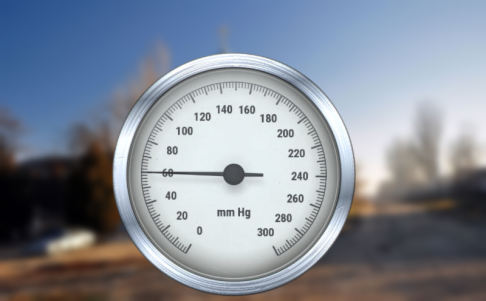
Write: 60 mmHg
